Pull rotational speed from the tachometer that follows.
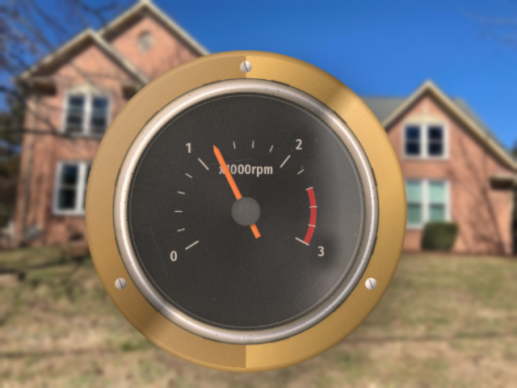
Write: 1200 rpm
